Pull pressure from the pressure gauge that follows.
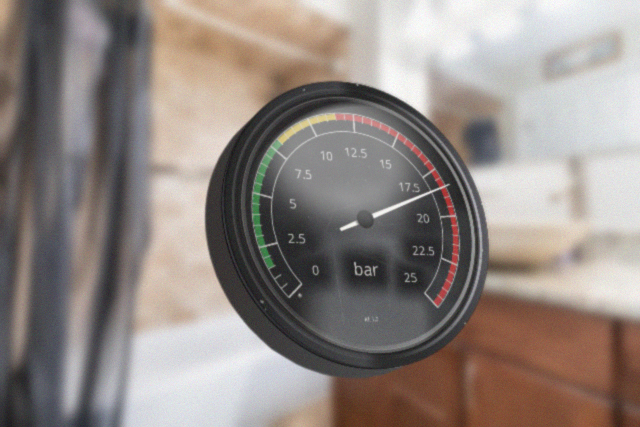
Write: 18.5 bar
